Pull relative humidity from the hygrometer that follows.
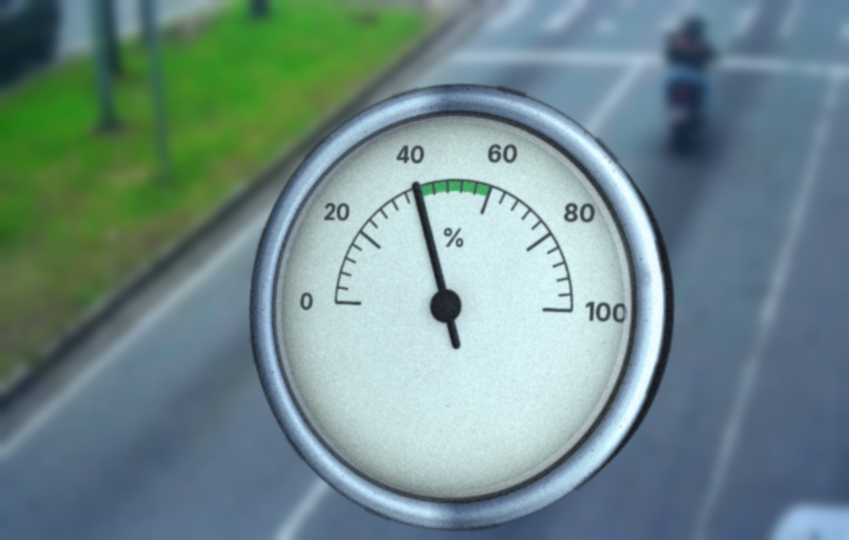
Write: 40 %
